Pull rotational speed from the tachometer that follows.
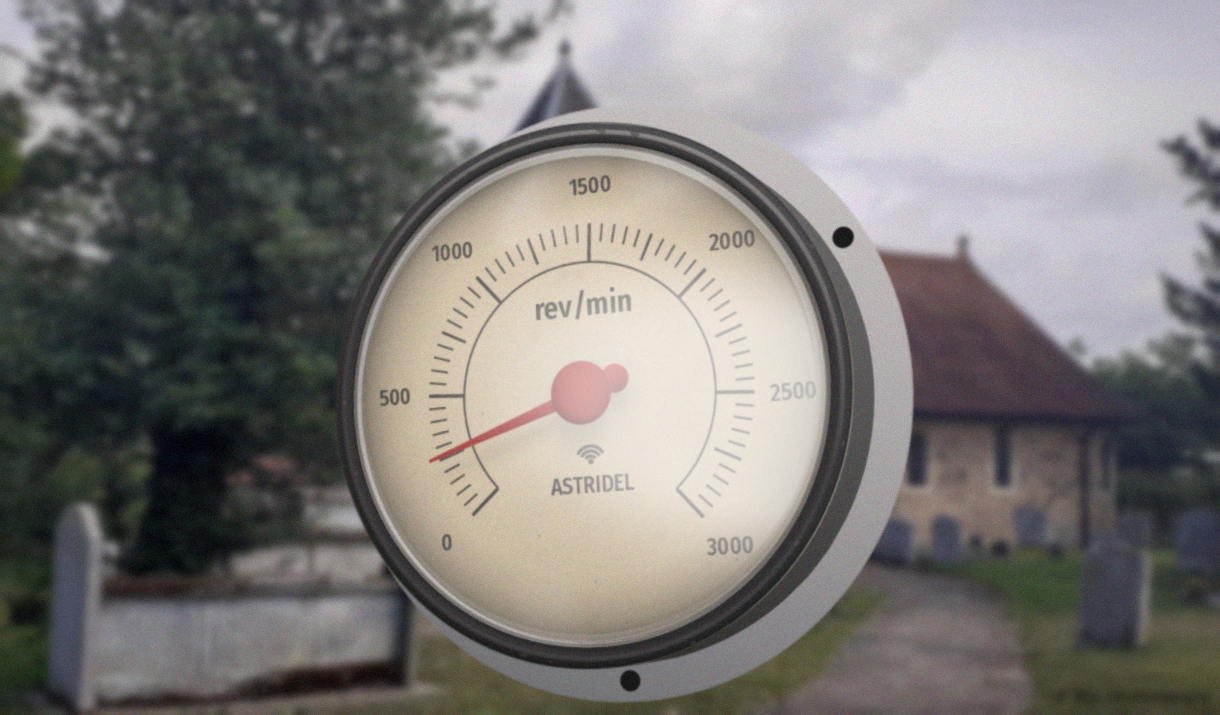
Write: 250 rpm
